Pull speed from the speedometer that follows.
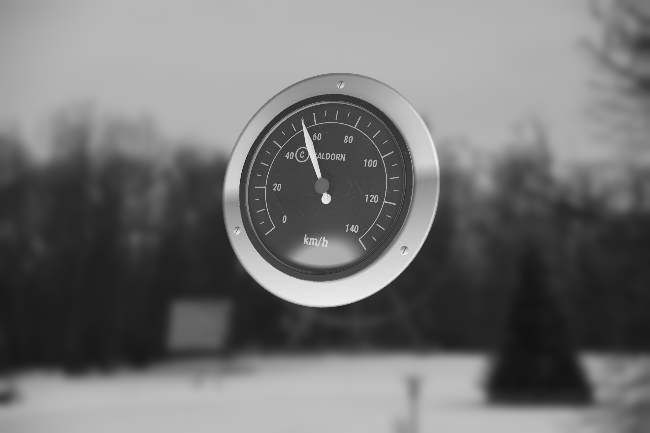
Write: 55 km/h
